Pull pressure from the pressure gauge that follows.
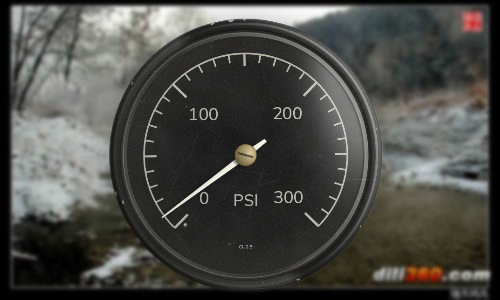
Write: 10 psi
